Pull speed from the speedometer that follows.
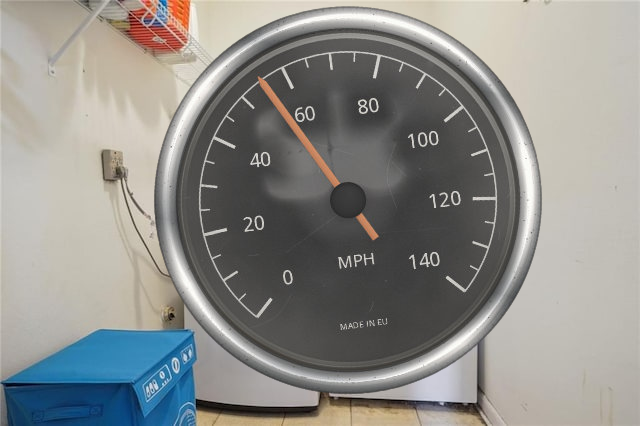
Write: 55 mph
